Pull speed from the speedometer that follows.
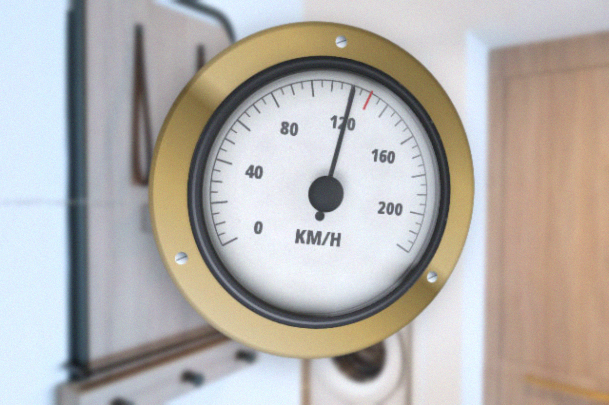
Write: 120 km/h
